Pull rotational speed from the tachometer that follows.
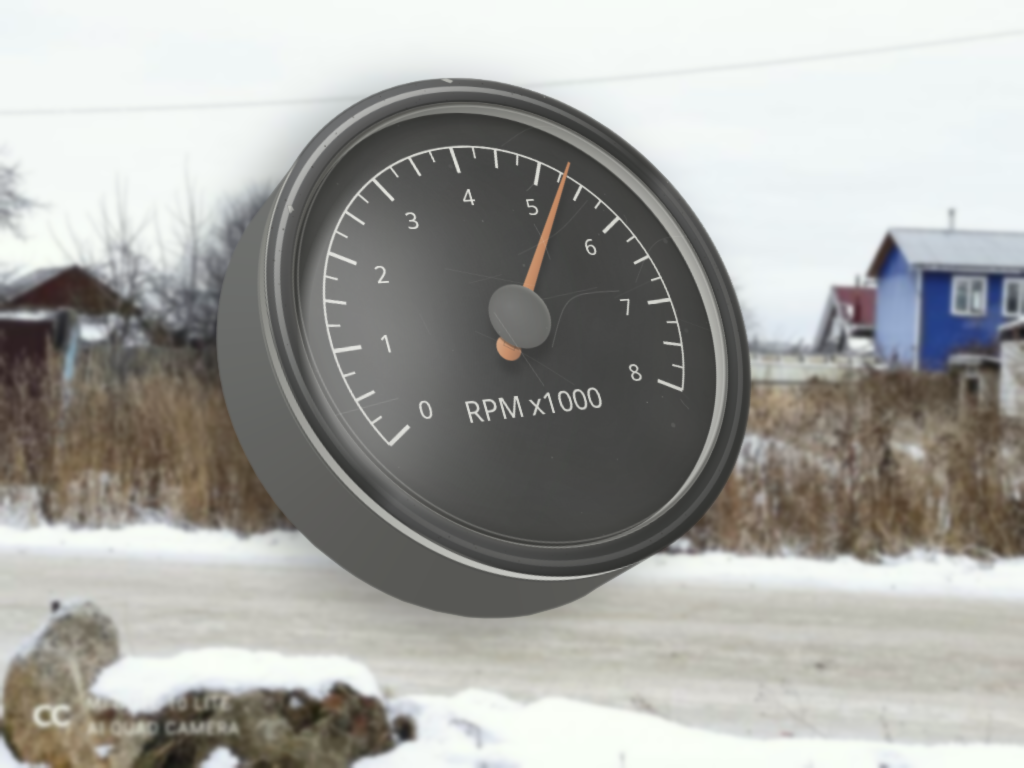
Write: 5250 rpm
